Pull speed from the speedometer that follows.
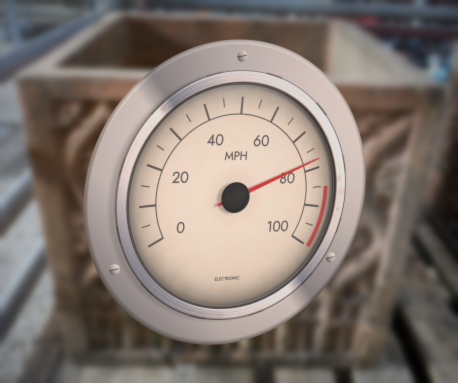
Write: 77.5 mph
